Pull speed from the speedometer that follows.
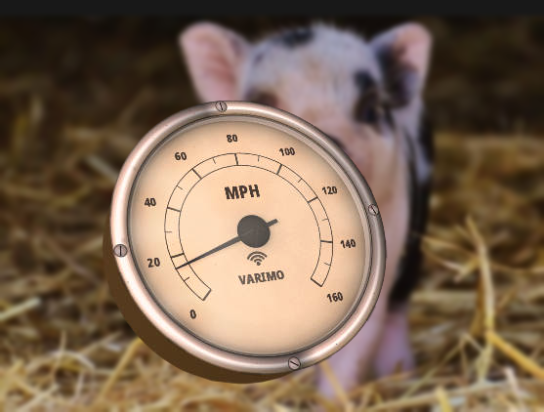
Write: 15 mph
